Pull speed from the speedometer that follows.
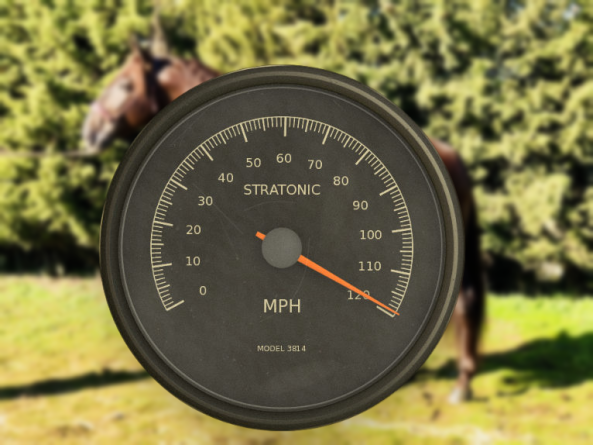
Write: 119 mph
